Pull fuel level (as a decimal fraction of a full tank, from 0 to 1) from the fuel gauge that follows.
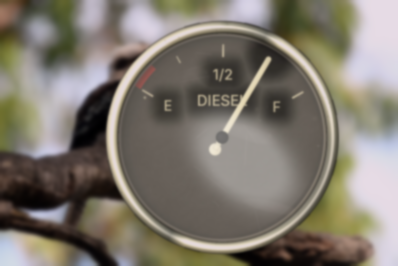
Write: 0.75
